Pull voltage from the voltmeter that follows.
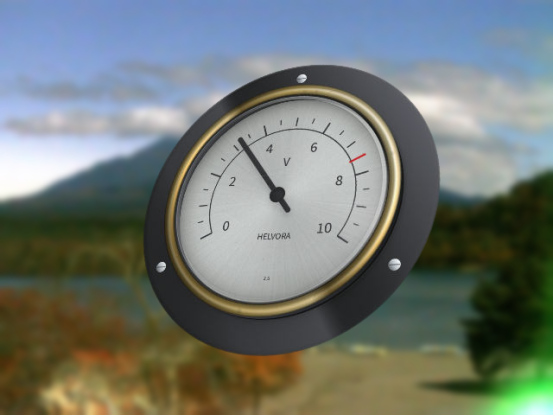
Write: 3.25 V
